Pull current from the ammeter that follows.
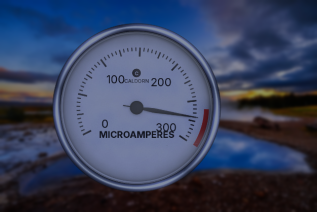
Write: 270 µA
